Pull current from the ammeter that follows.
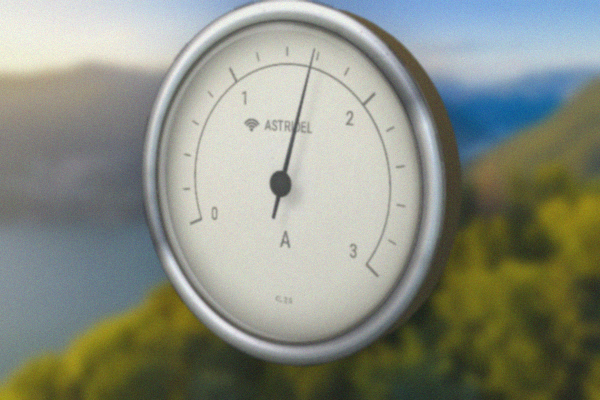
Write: 1.6 A
